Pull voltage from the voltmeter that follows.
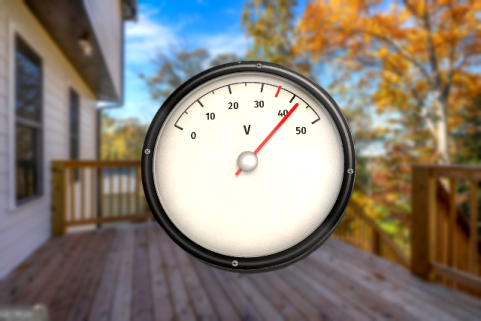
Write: 42.5 V
